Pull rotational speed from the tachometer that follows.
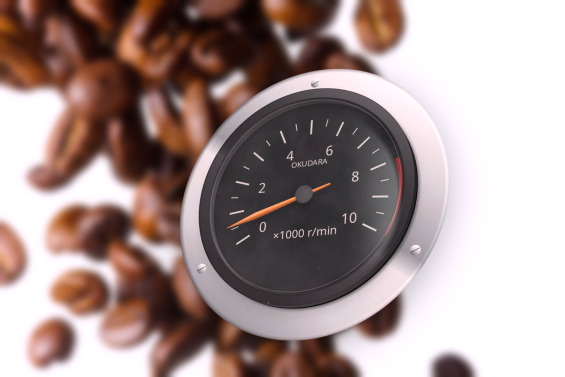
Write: 500 rpm
